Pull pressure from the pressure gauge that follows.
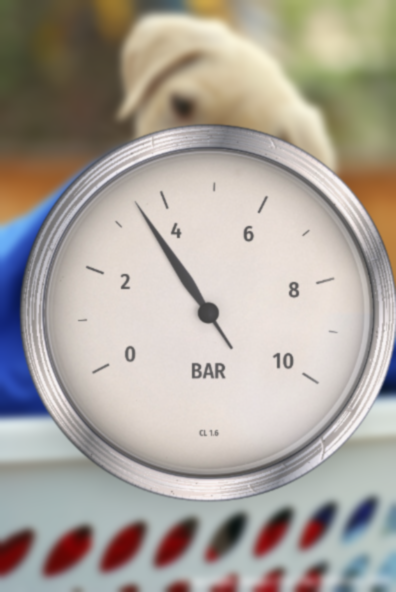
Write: 3.5 bar
